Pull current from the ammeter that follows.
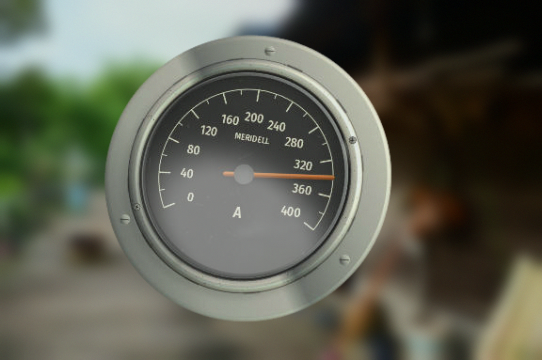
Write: 340 A
